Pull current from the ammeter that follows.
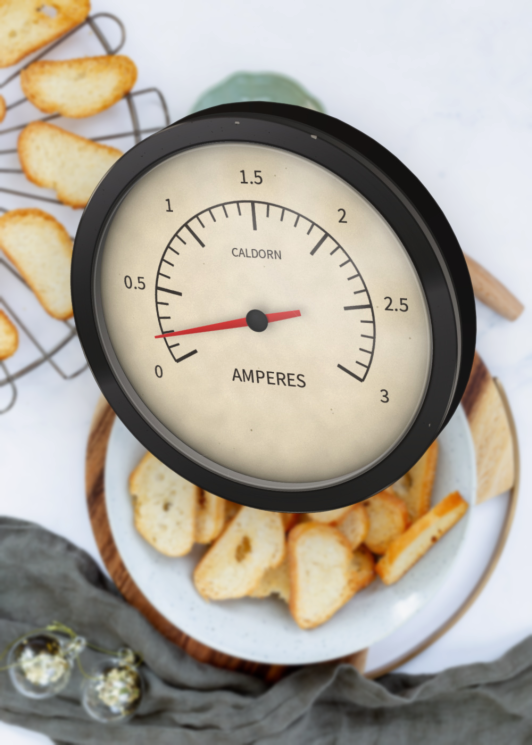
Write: 0.2 A
